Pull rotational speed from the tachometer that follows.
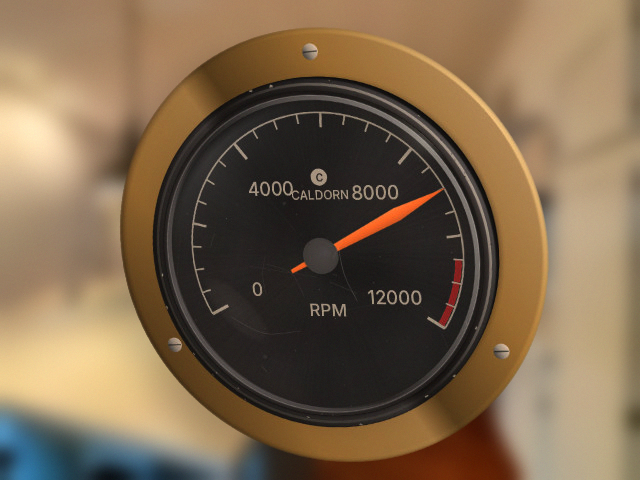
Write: 9000 rpm
